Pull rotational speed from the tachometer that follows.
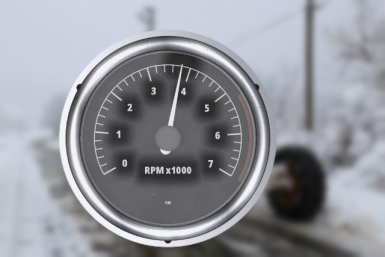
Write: 3800 rpm
